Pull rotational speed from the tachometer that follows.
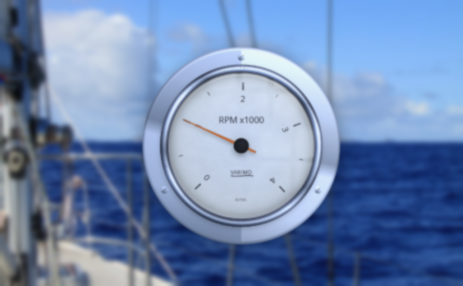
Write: 1000 rpm
